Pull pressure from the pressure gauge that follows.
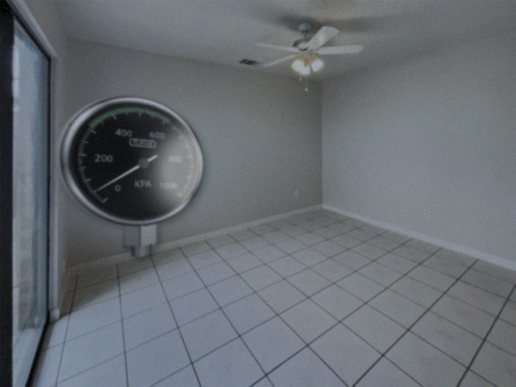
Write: 50 kPa
